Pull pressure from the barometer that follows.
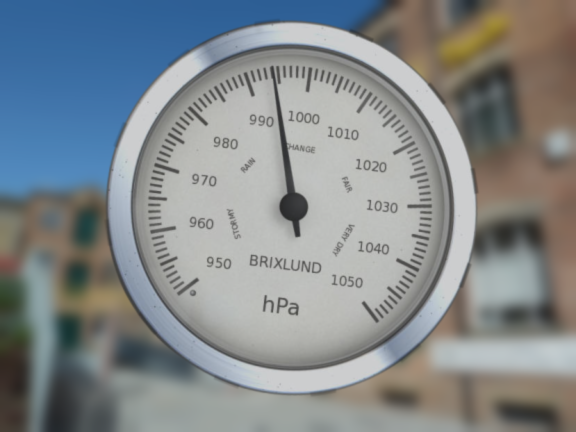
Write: 994 hPa
